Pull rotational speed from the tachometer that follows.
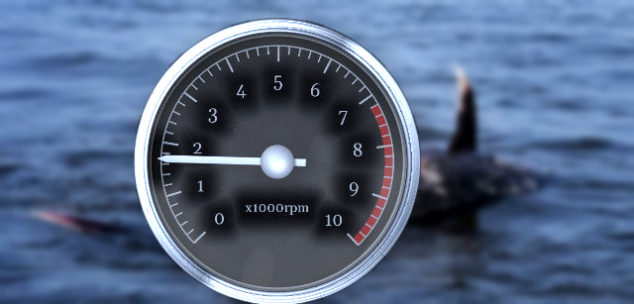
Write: 1700 rpm
